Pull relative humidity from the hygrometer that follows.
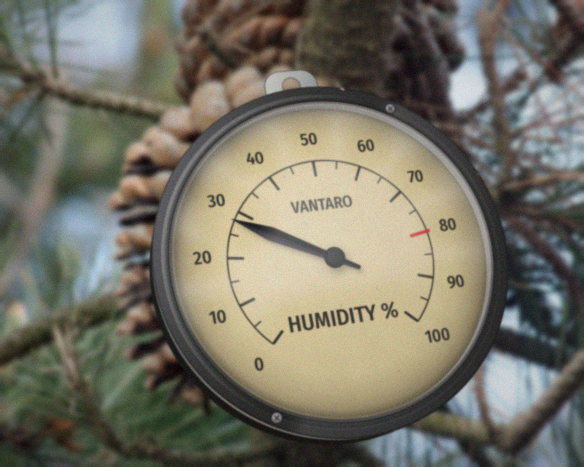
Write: 27.5 %
